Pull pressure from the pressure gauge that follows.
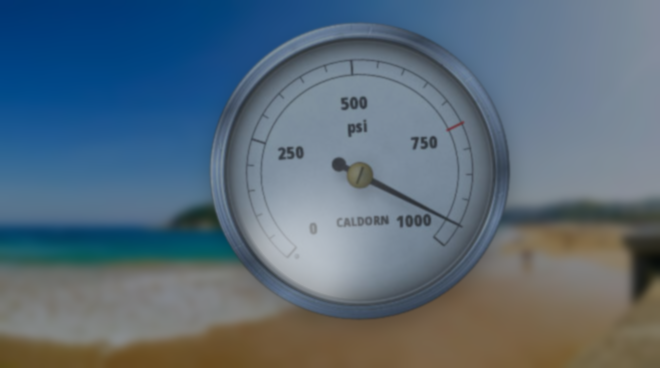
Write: 950 psi
